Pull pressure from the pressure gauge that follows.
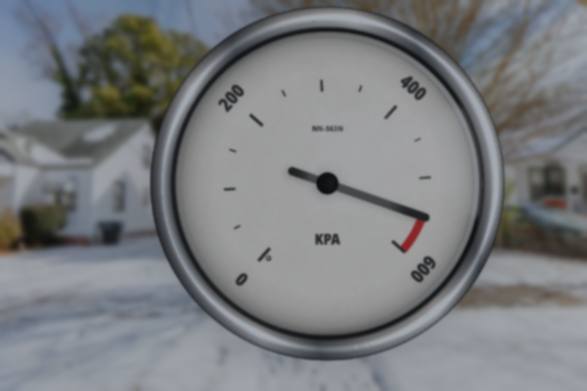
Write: 550 kPa
